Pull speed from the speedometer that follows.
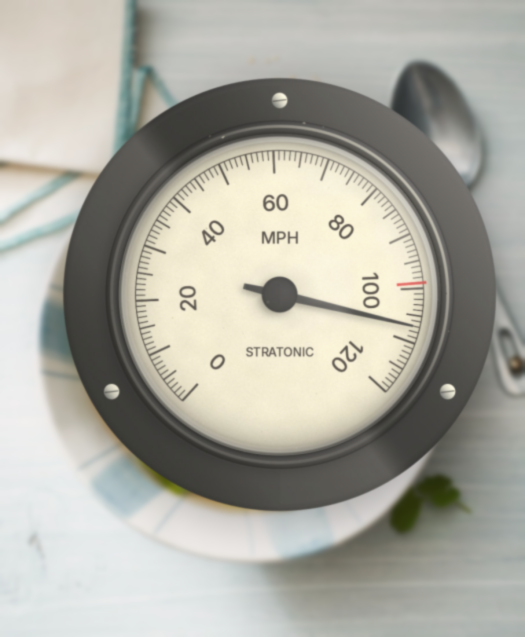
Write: 107 mph
